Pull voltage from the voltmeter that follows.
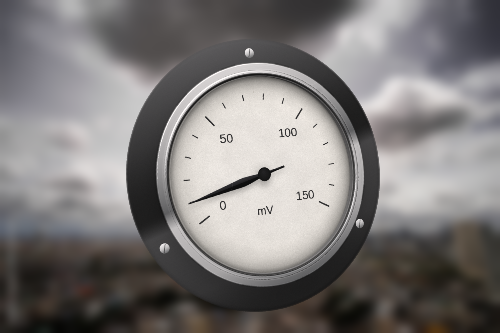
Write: 10 mV
